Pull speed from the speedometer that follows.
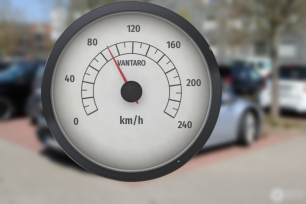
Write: 90 km/h
